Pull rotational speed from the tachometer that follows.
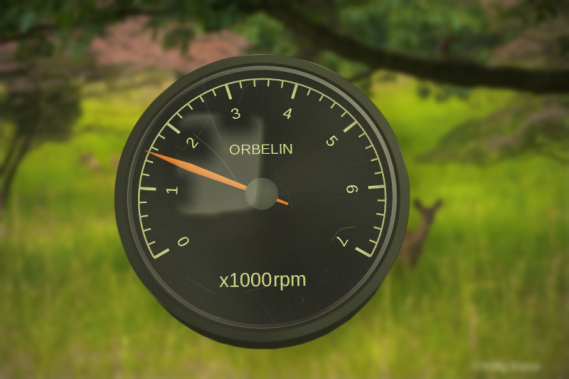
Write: 1500 rpm
